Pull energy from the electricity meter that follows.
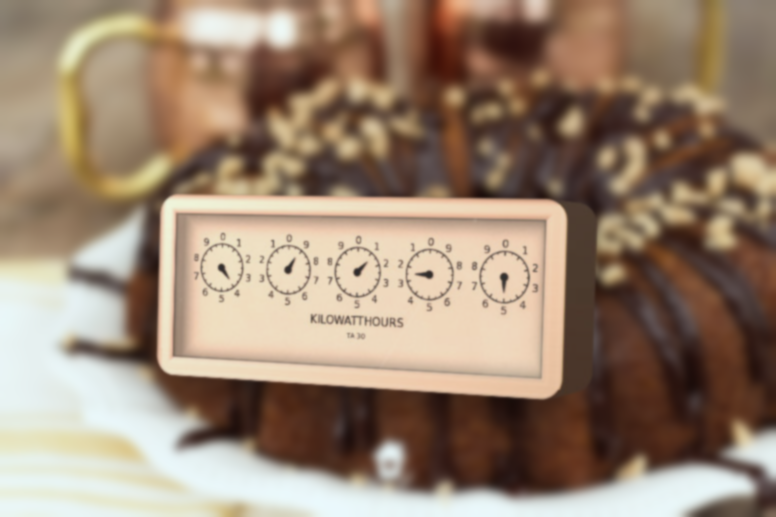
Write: 39125 kWh
